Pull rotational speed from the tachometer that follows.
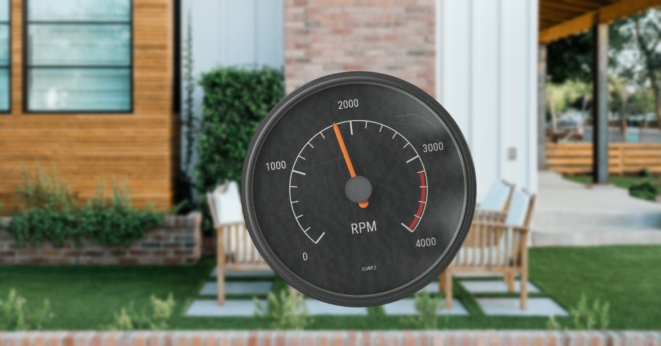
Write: 1800 rpm
